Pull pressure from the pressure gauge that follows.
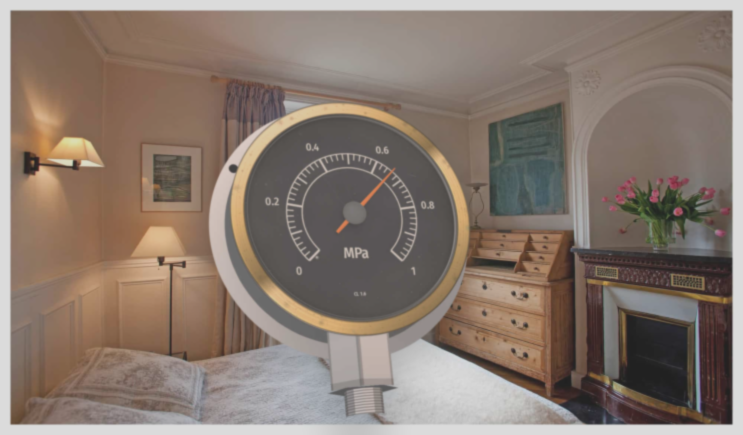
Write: 0.66 MPa
